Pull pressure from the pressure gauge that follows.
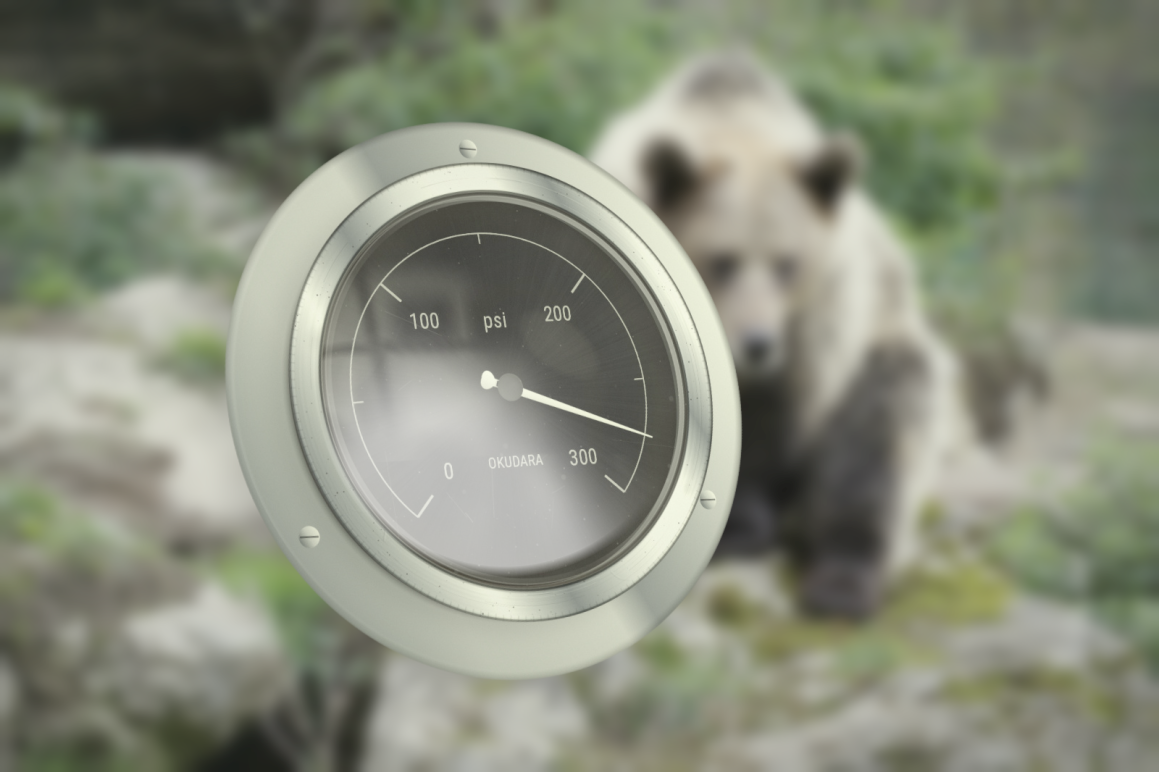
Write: 275 psi
